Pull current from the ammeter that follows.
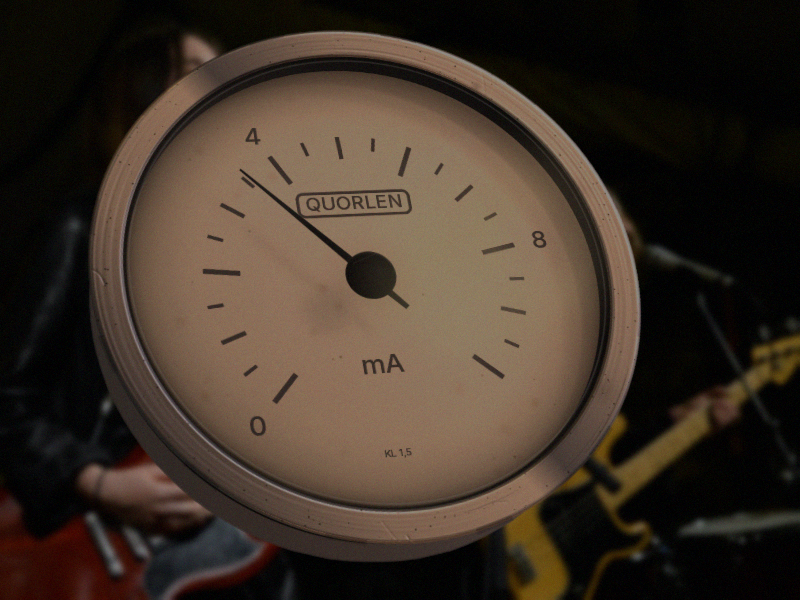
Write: 3.5 mA
